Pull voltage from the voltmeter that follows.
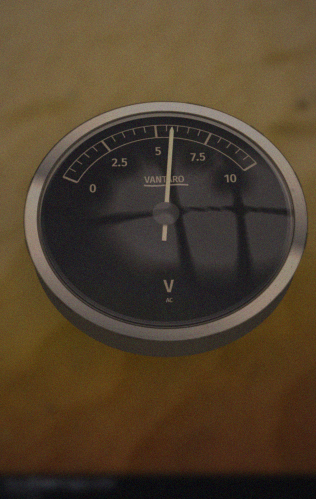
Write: 5.75 V
